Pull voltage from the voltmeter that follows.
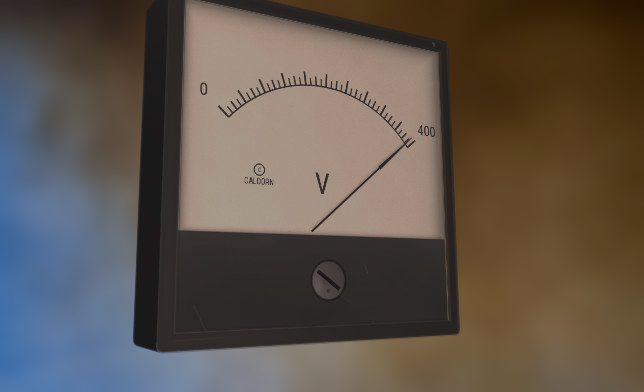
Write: 390 V
